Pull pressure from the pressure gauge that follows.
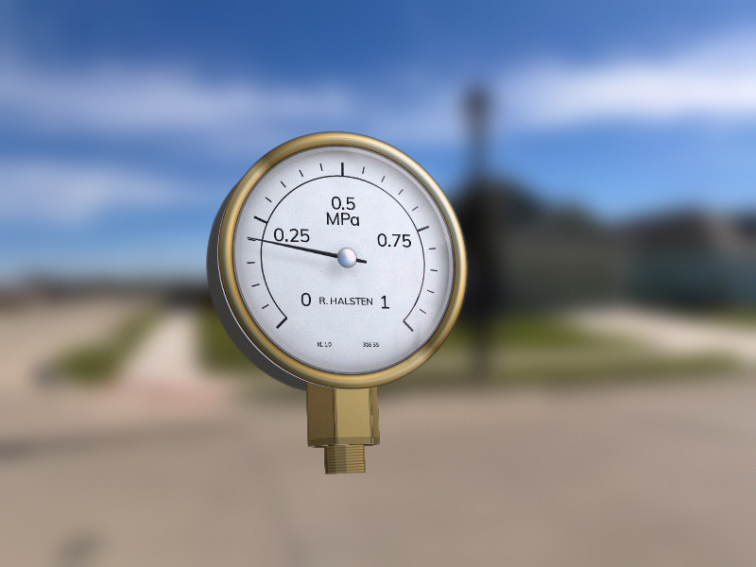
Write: 0.2 MPa
